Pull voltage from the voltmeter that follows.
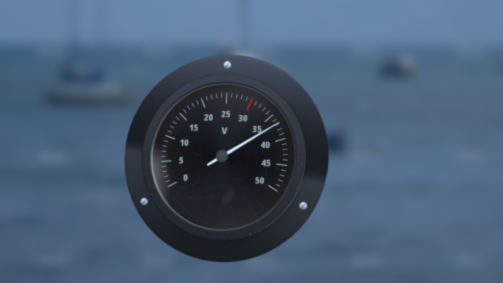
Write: 37 V
